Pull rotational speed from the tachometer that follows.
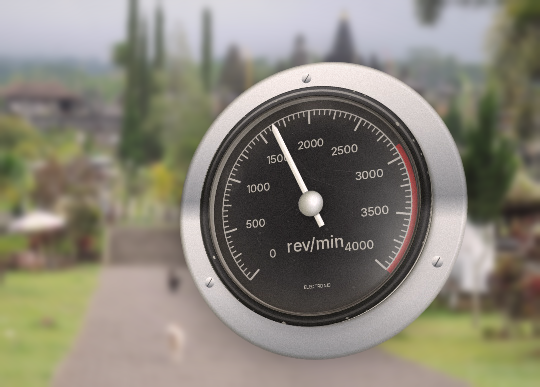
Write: 1650 rpm
